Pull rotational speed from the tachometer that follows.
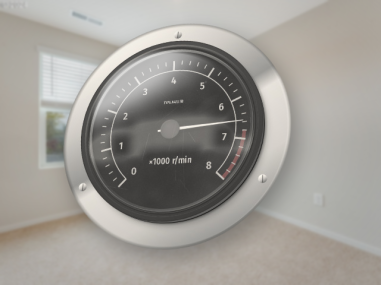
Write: 6600 rpm
